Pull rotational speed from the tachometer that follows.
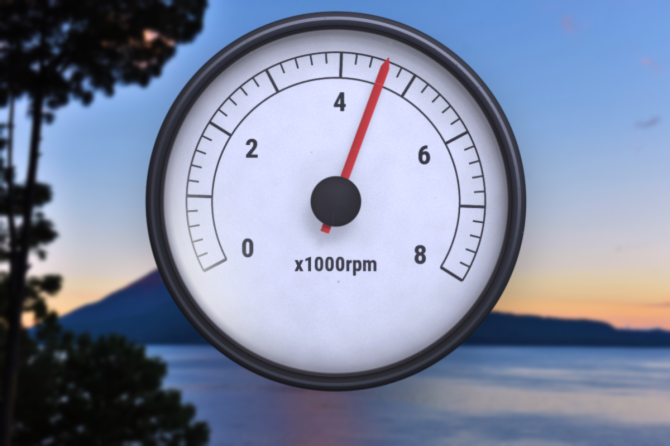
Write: 4600 rpm
